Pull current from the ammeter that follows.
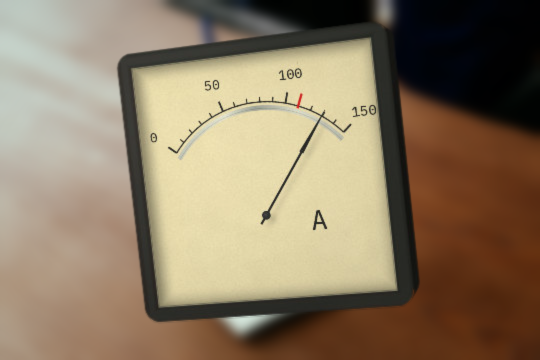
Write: 130 A
